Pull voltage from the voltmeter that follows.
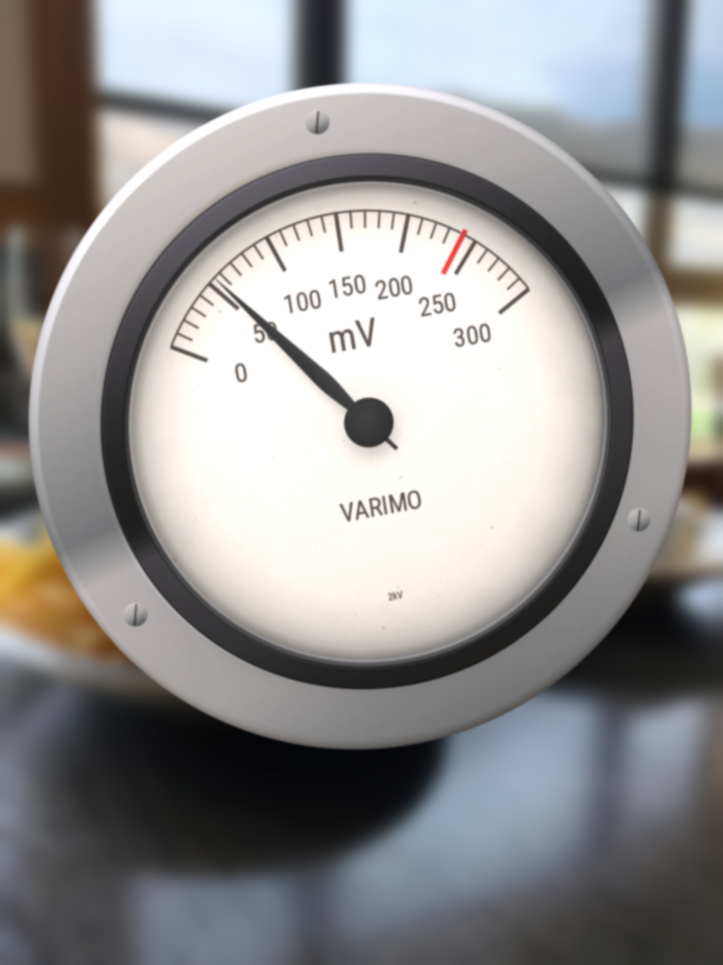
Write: 55 mV
